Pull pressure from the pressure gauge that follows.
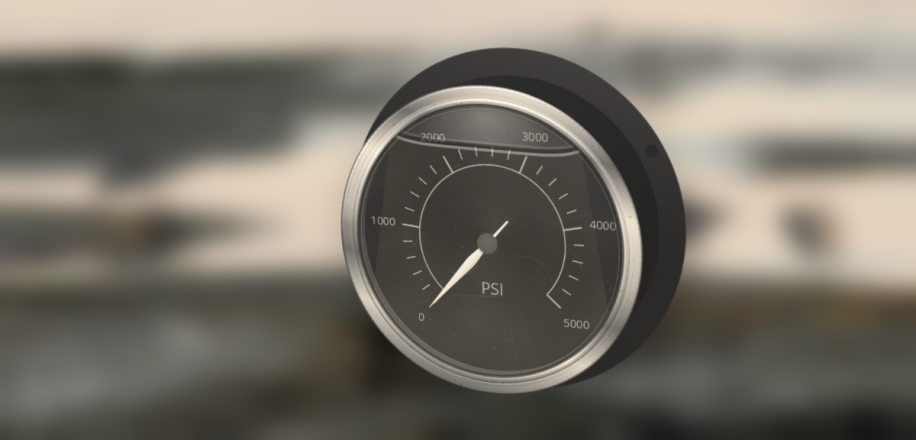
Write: 0 psi
